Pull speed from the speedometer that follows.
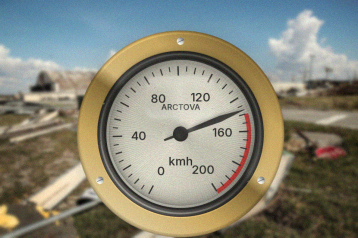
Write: 147.5 km/h
